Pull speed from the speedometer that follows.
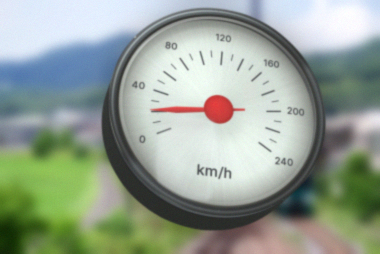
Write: 20 km/h
